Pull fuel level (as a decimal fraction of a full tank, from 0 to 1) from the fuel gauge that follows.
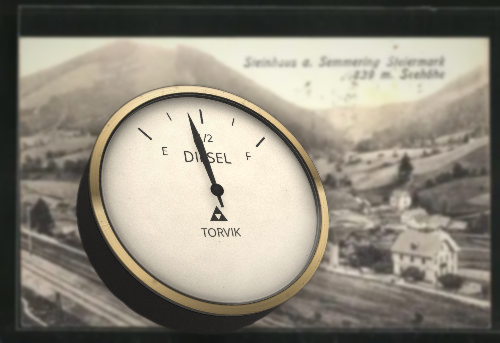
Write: 0.375
